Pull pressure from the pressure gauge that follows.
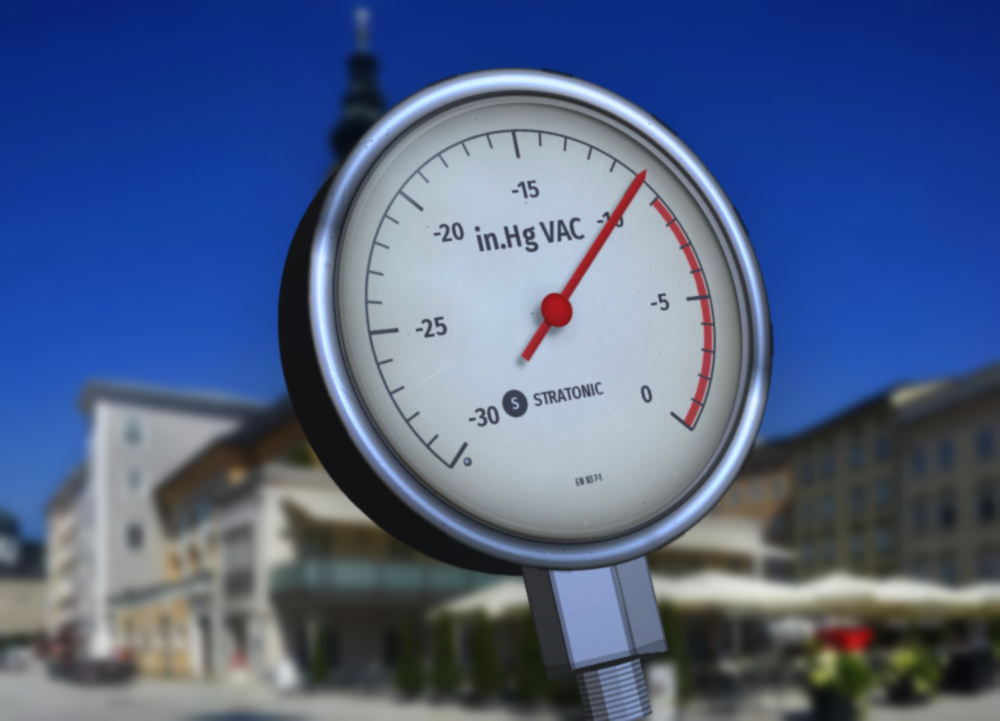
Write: -10 inHg
